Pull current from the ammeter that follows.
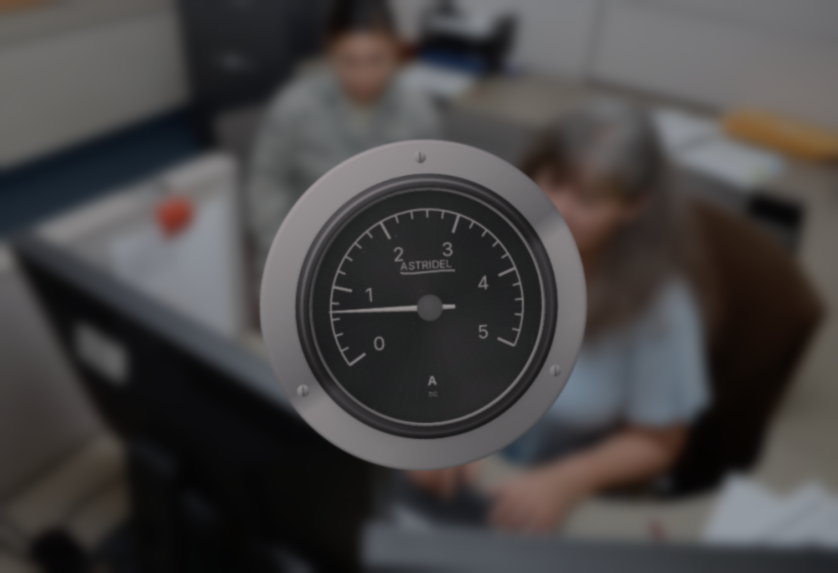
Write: 0.7 A
